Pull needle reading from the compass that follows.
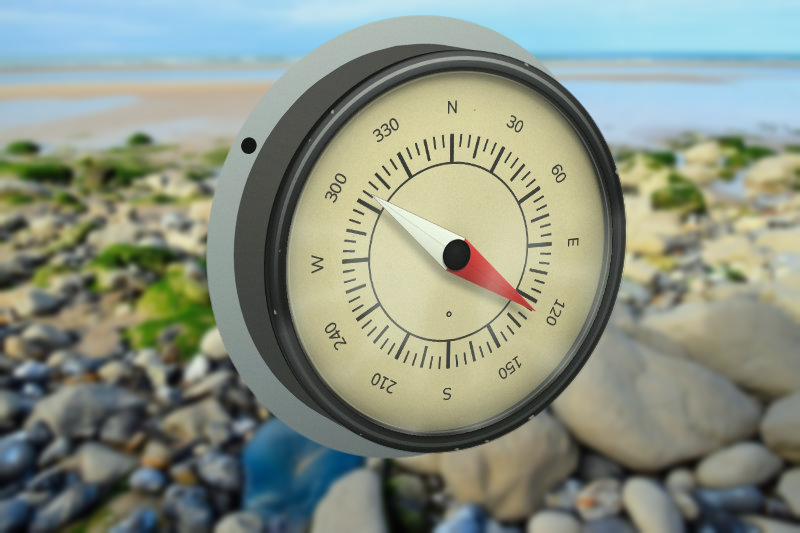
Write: 125 °
